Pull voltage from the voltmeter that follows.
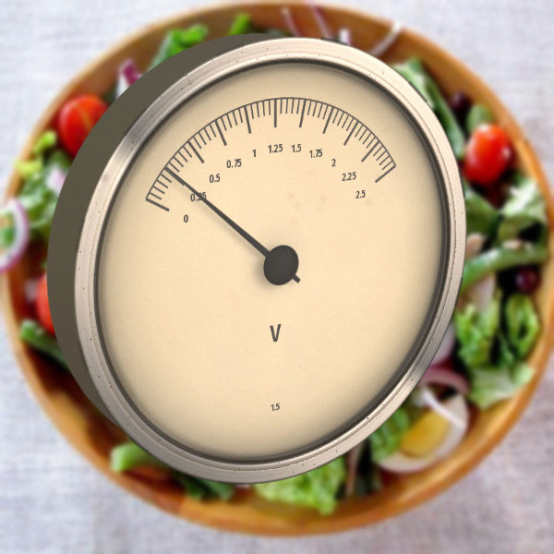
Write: 0.25 V
